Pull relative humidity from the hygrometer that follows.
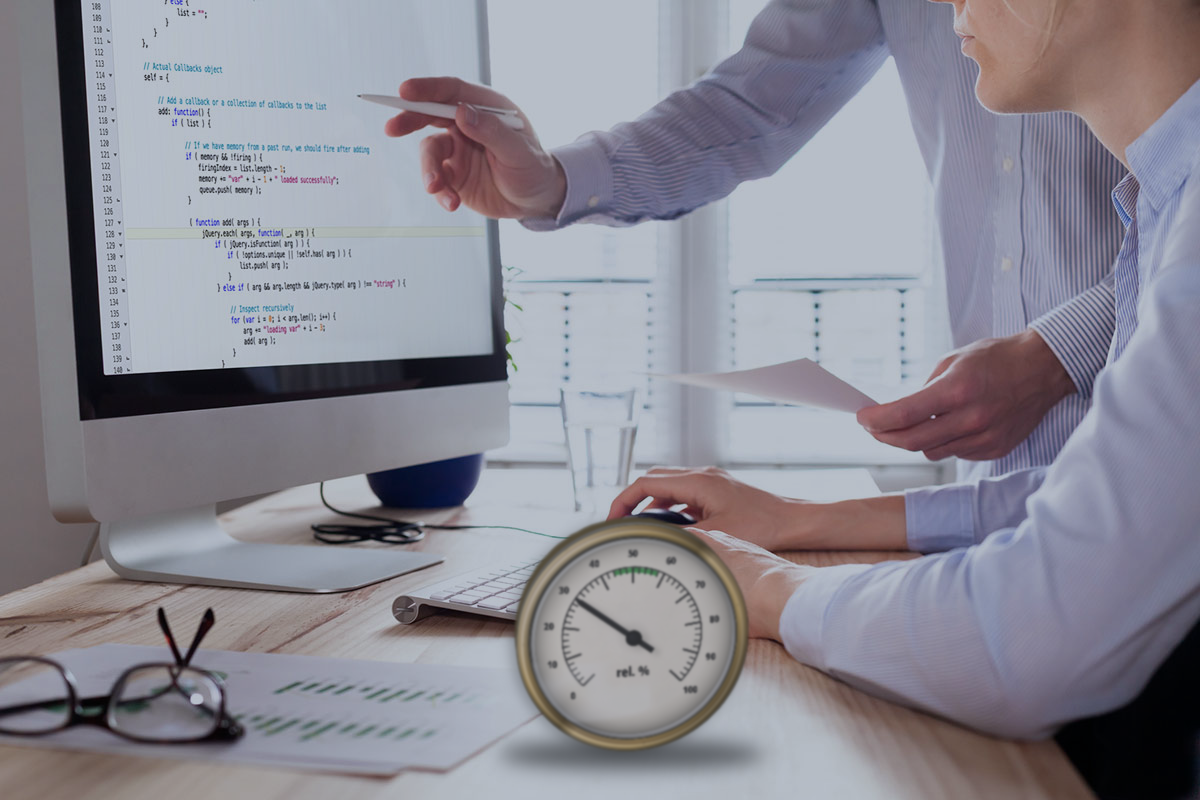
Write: 30 %
